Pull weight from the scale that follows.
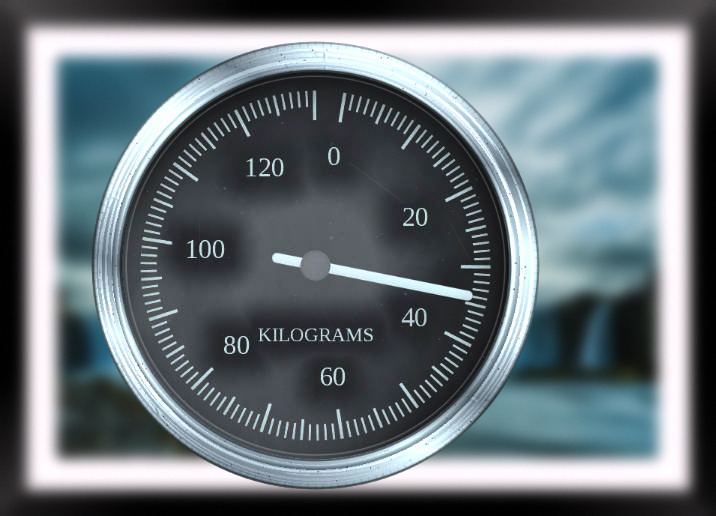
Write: 34 kg
